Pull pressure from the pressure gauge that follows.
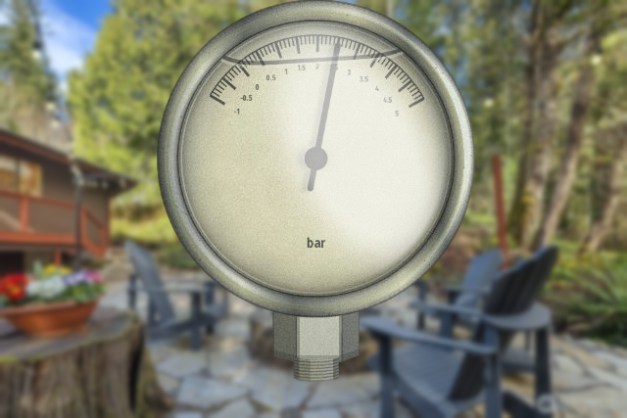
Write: 2.5 bar
